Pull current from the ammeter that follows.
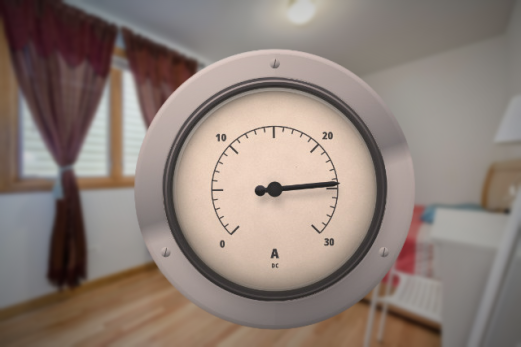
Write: 24.5 A
